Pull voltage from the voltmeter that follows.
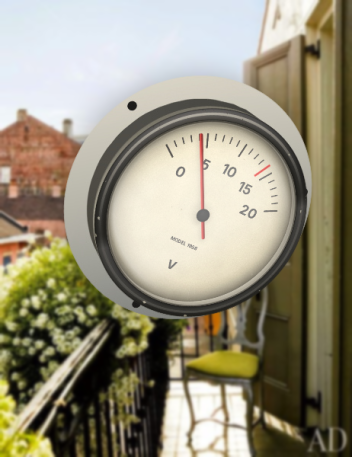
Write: 4 V
